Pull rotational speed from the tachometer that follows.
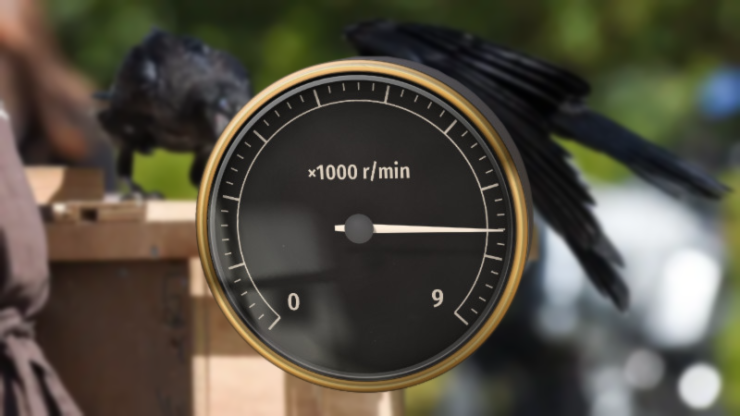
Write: 7600 rpm
